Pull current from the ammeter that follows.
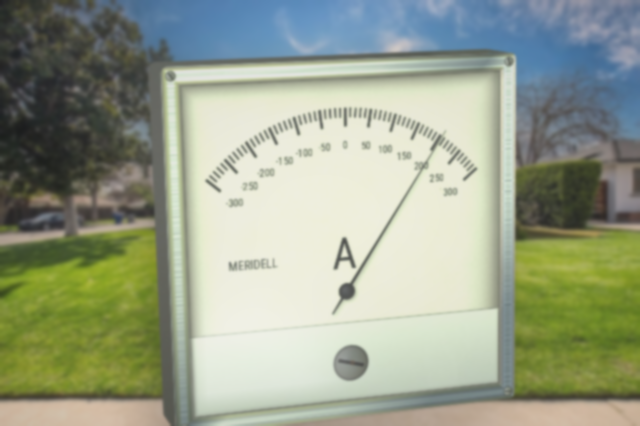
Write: 200 A
